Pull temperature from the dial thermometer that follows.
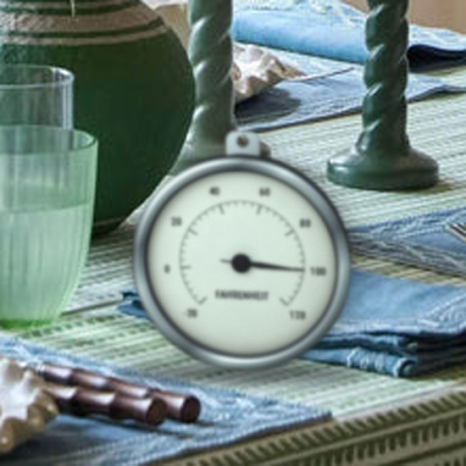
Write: 100 °F
